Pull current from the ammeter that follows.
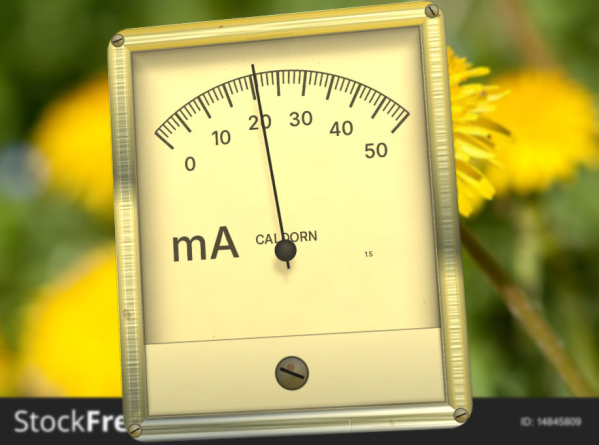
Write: 21 mA
